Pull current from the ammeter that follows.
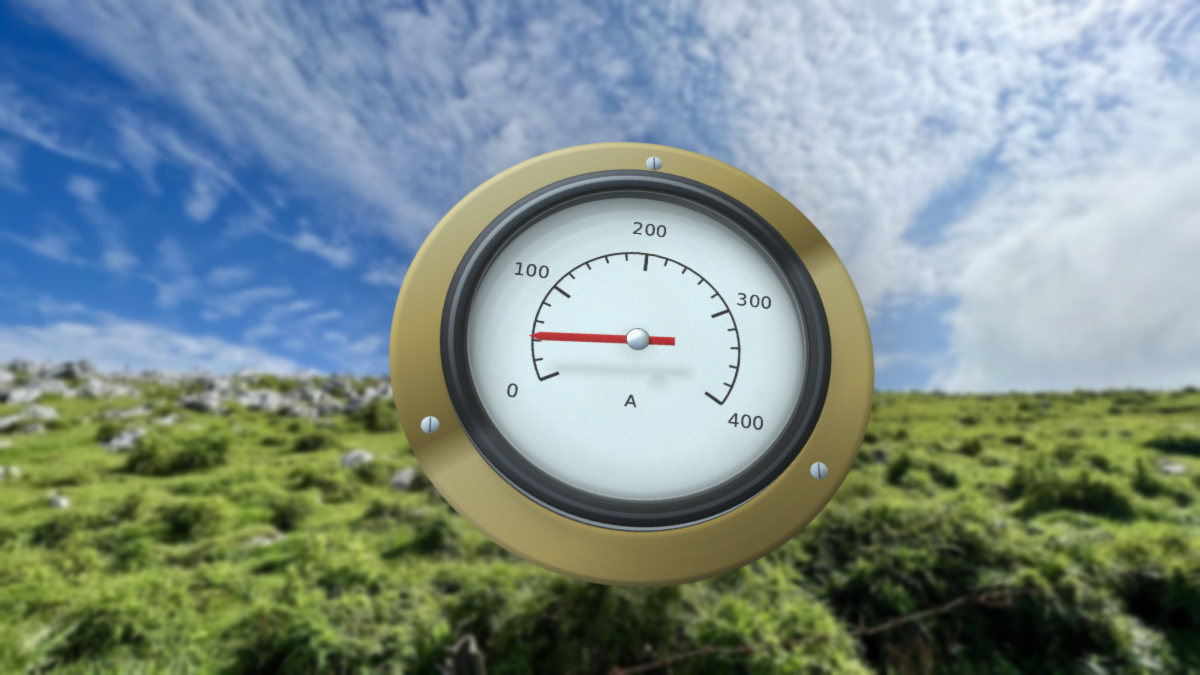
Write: 40 A
